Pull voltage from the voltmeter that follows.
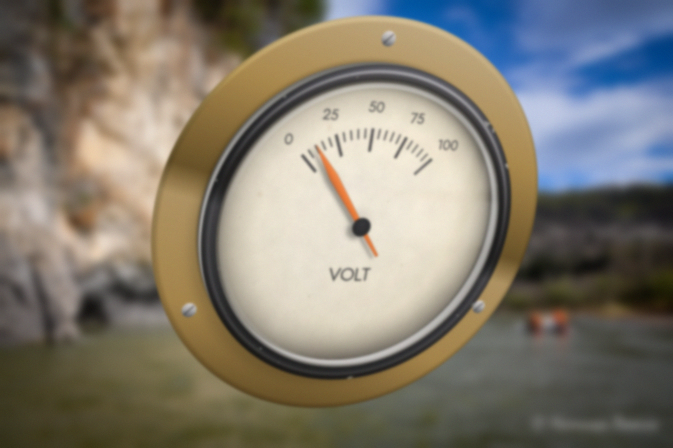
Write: 10 V
